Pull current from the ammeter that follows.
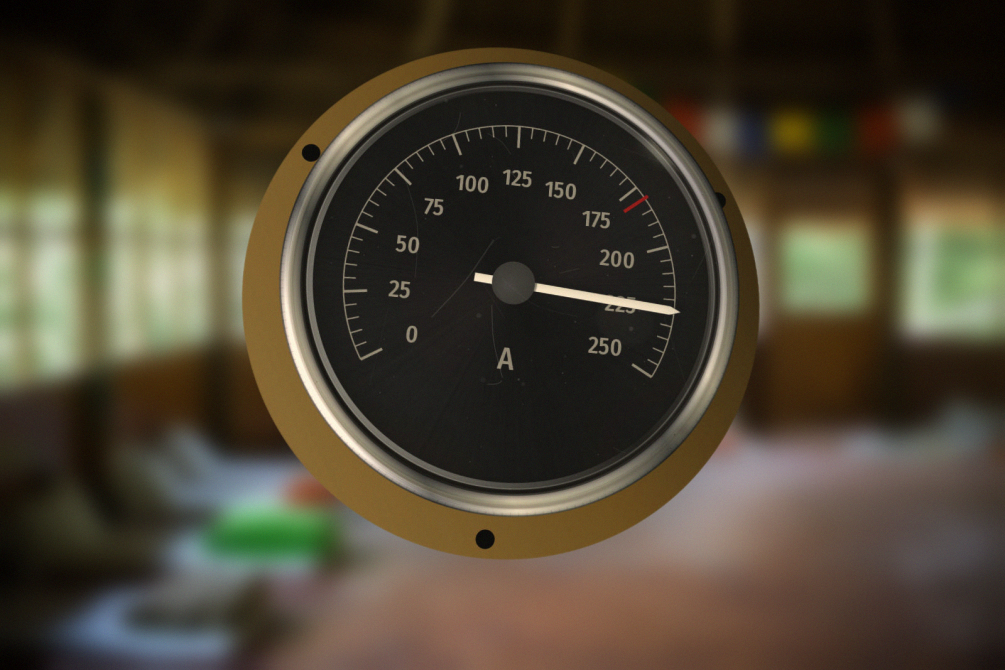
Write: 225 A
